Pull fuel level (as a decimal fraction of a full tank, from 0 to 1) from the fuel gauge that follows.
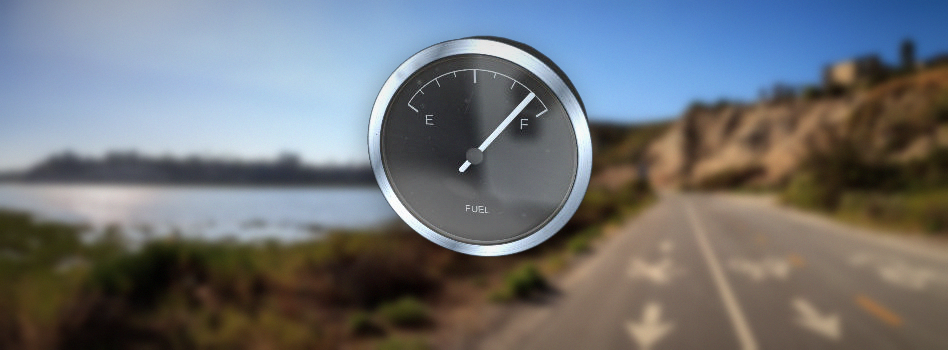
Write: 0.875
